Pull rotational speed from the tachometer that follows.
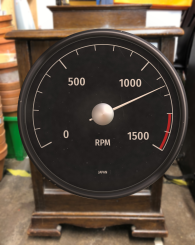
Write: 1150 rpm
